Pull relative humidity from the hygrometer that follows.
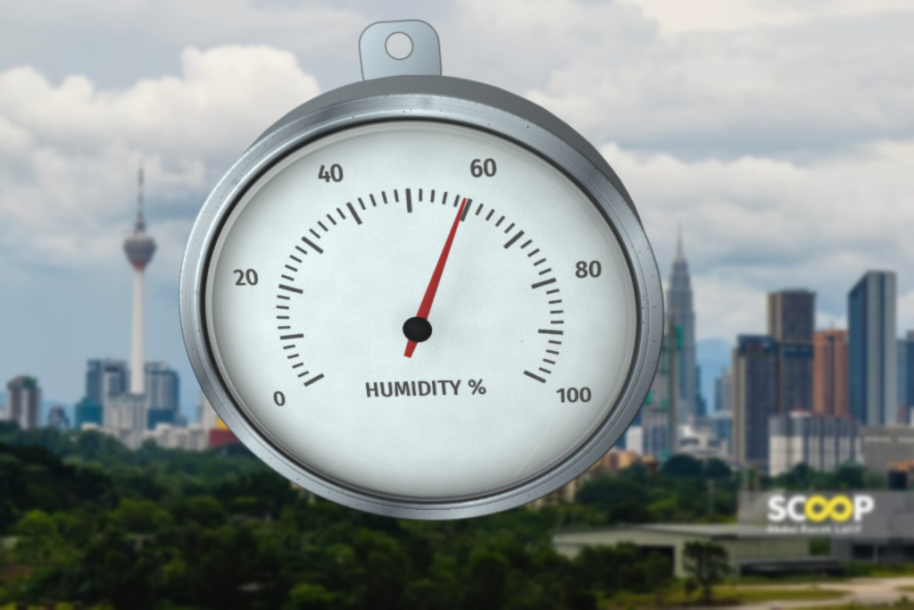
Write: 59 %
